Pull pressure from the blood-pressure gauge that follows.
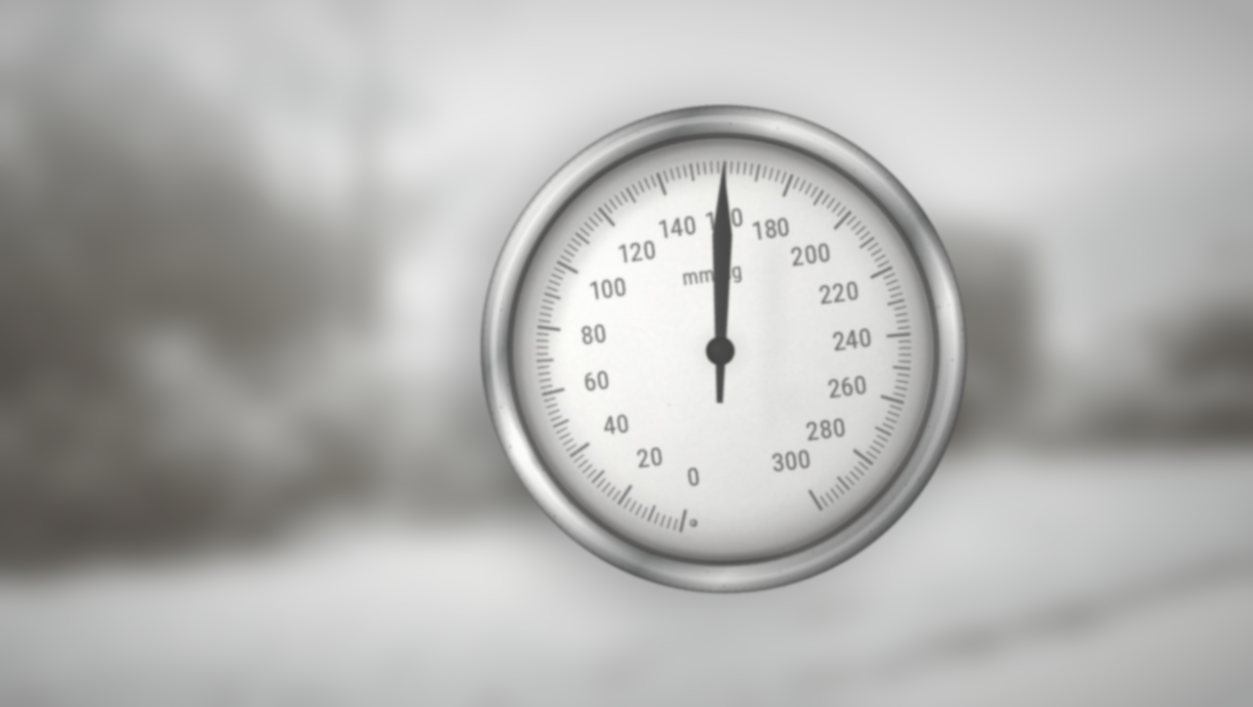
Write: 160 mmHg
